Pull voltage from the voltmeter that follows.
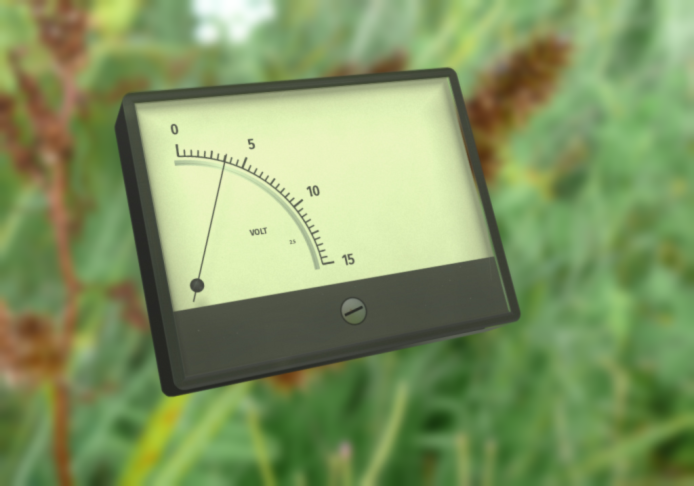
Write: 3.5 V
